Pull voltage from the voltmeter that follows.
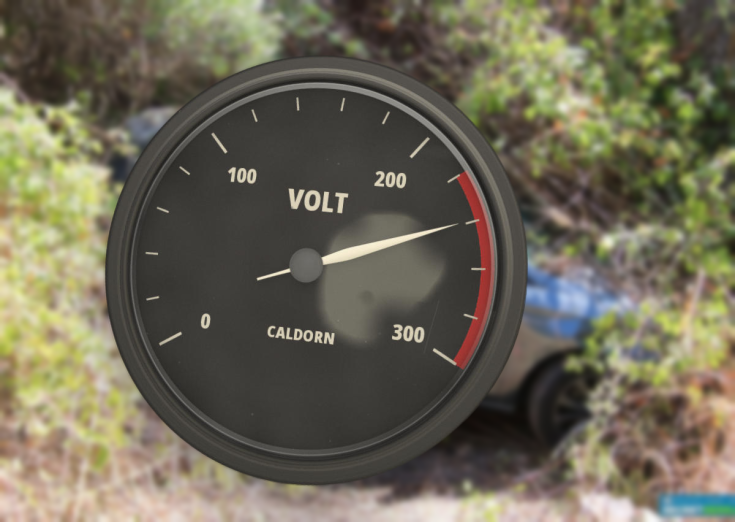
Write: 240 V
